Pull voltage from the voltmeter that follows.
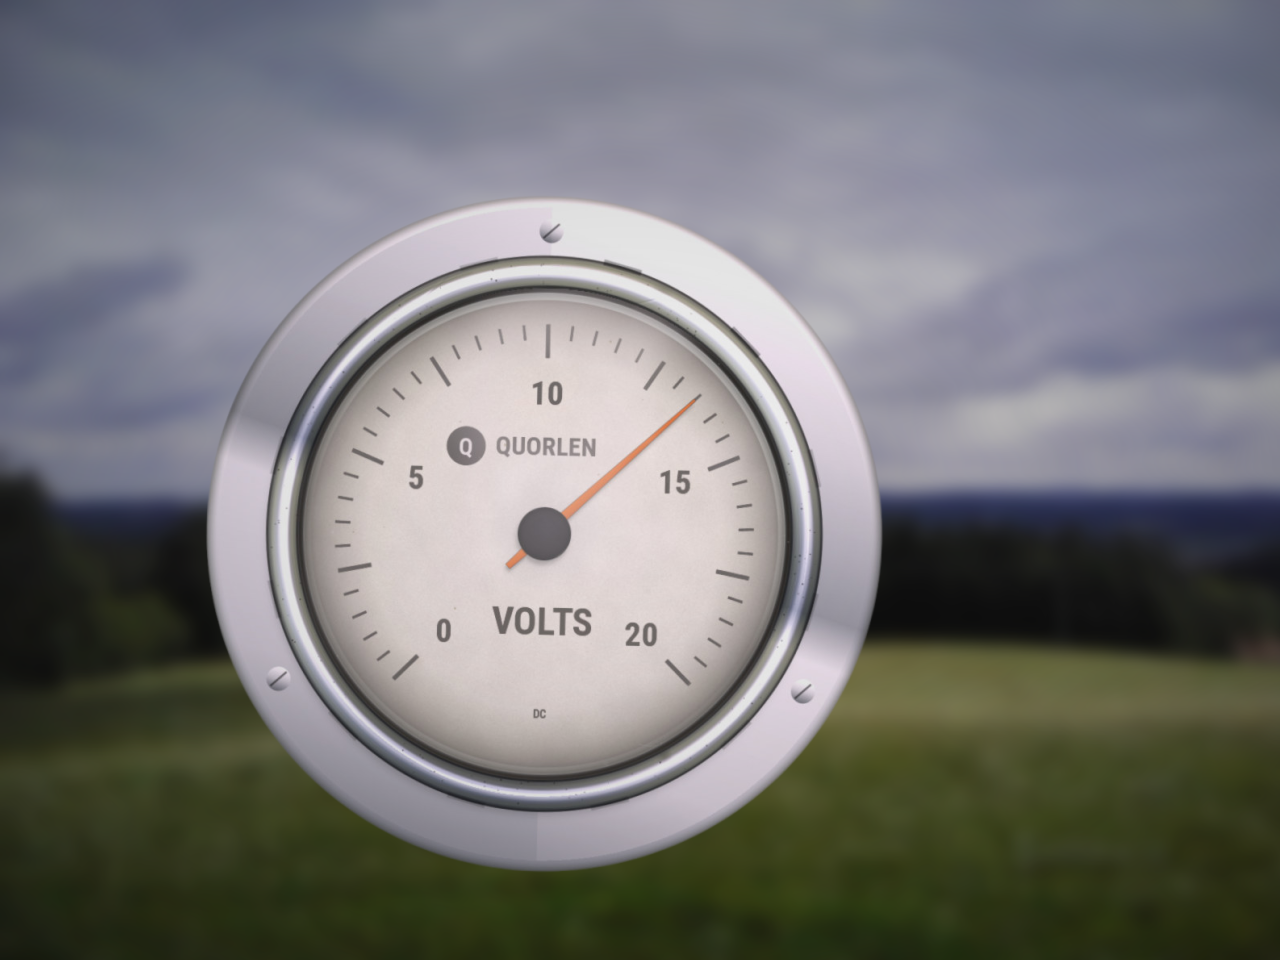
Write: 13.5 V
